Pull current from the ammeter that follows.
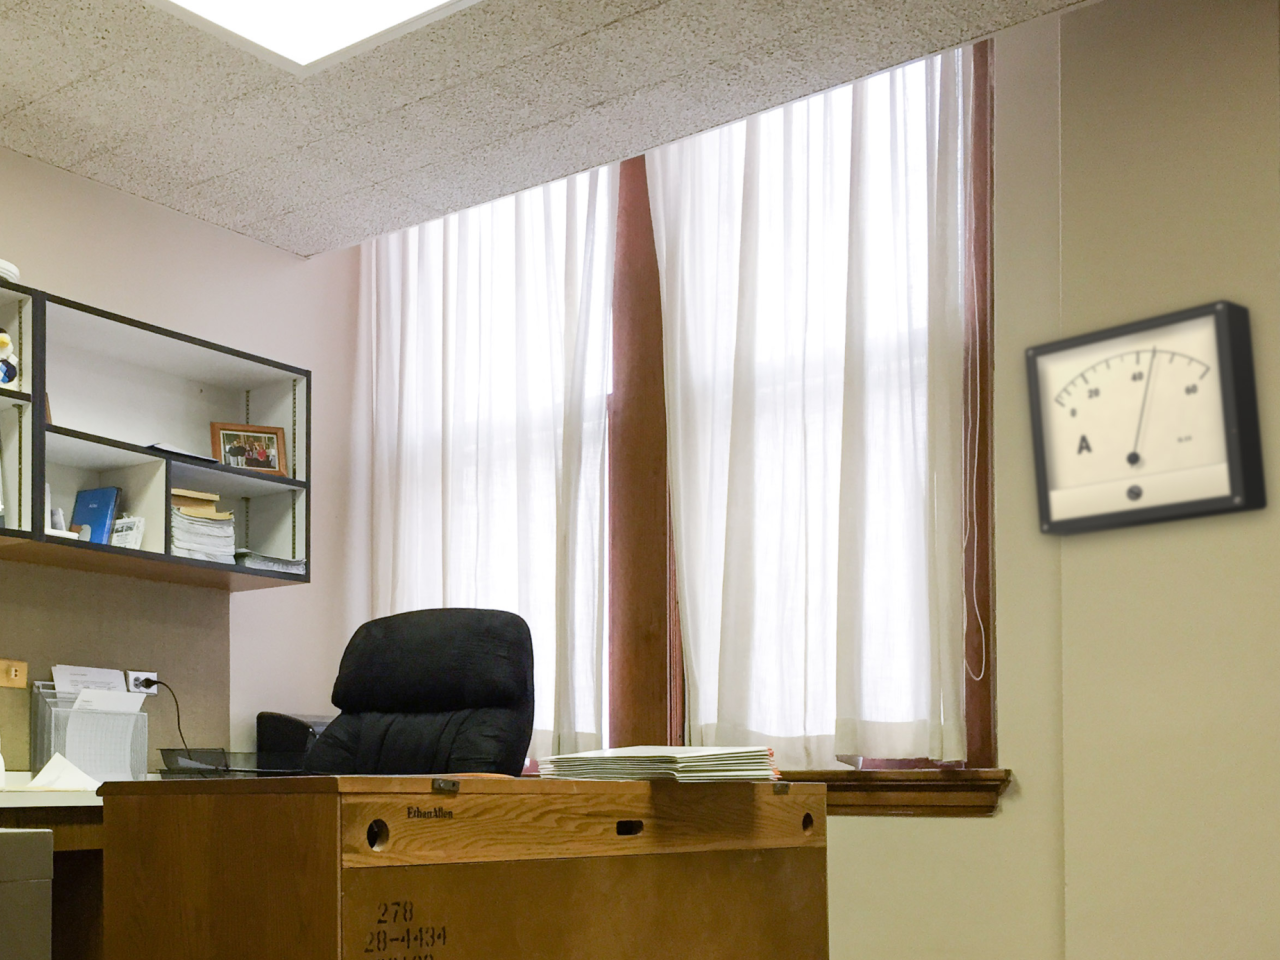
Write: 45 A
